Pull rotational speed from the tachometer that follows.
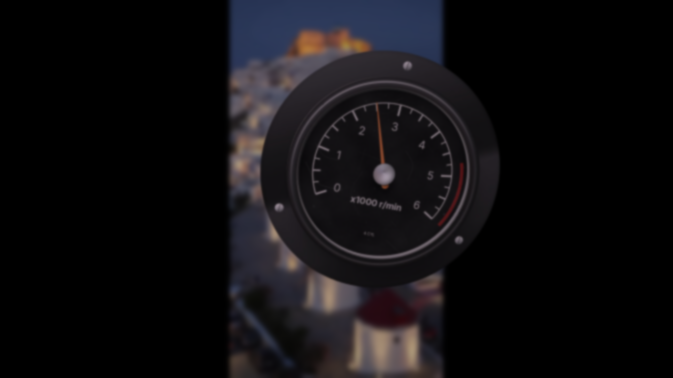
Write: 2500 rpm
